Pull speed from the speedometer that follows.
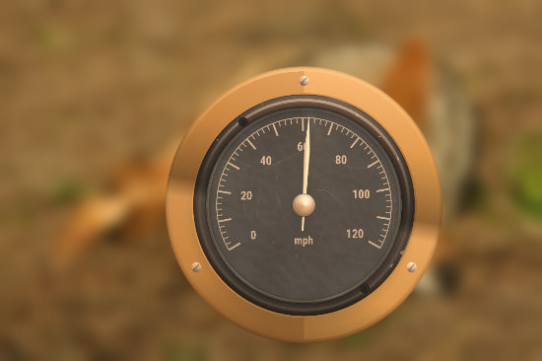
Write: 62 mph
